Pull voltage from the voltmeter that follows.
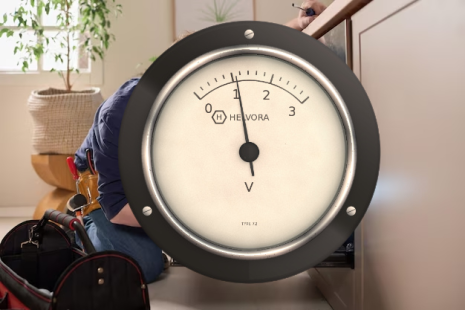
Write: 1.1 V
